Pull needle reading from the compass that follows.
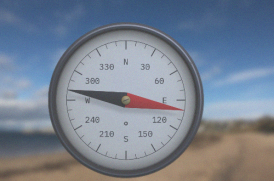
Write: 100 °
